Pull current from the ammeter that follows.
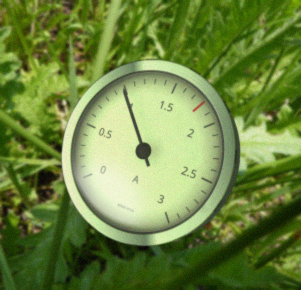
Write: 1 A
